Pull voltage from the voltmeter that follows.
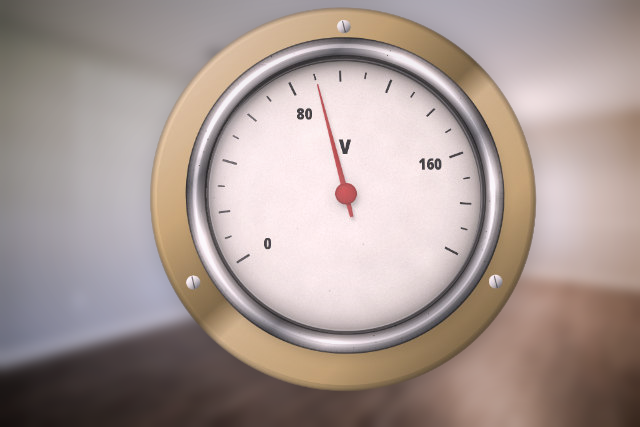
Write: 90 V
